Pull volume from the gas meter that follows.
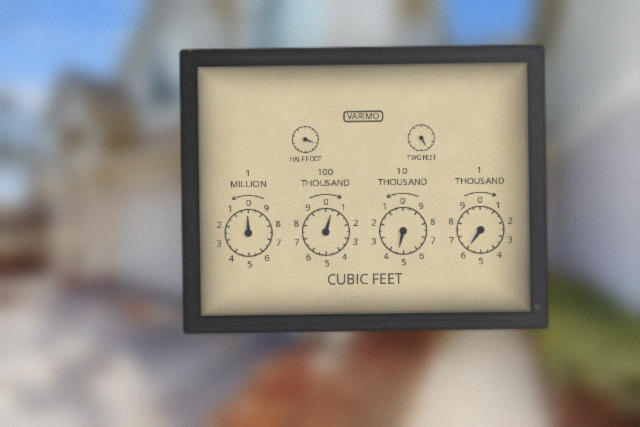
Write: 4600 ft³
